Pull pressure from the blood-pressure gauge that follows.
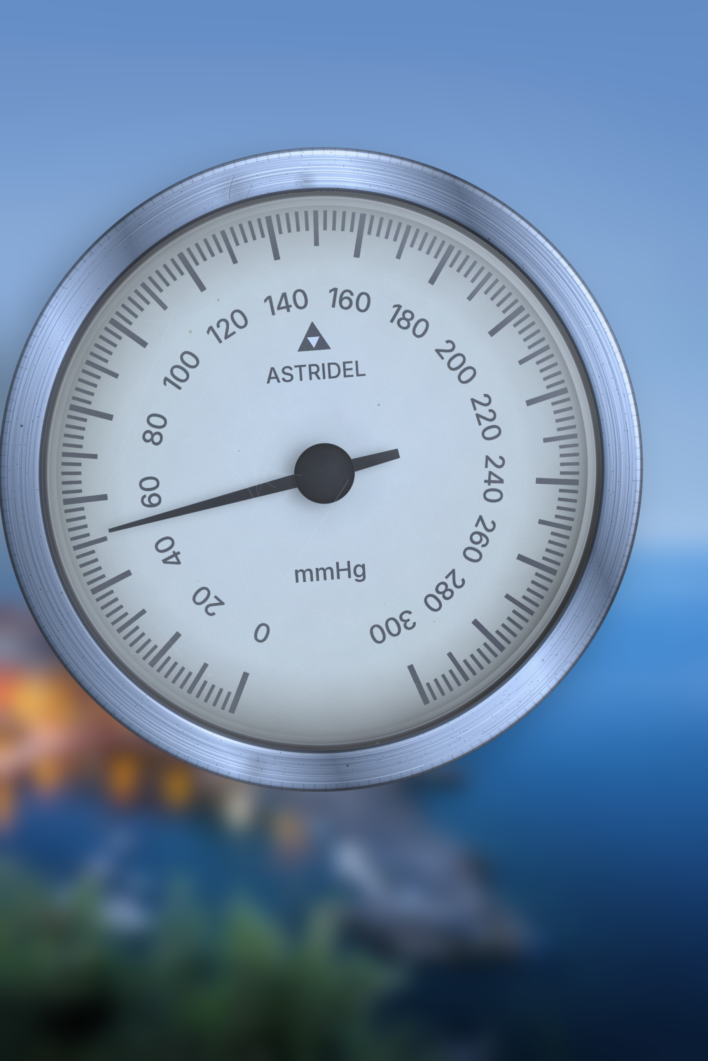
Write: 52 mmHg
